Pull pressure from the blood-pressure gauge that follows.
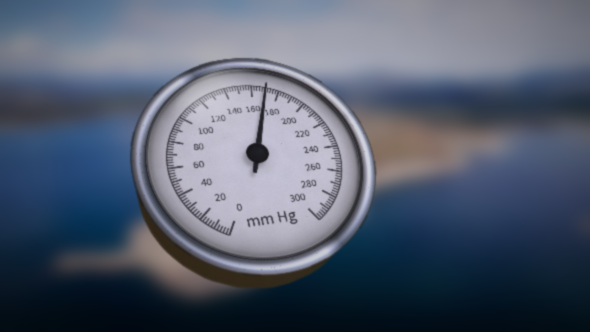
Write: 170 mmHg
